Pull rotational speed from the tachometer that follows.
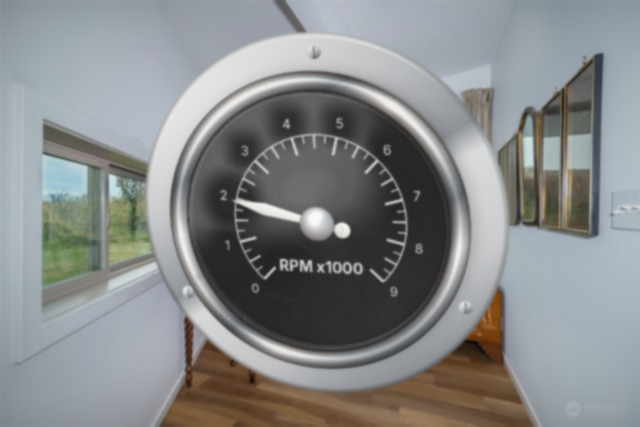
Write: 2000 rpm
